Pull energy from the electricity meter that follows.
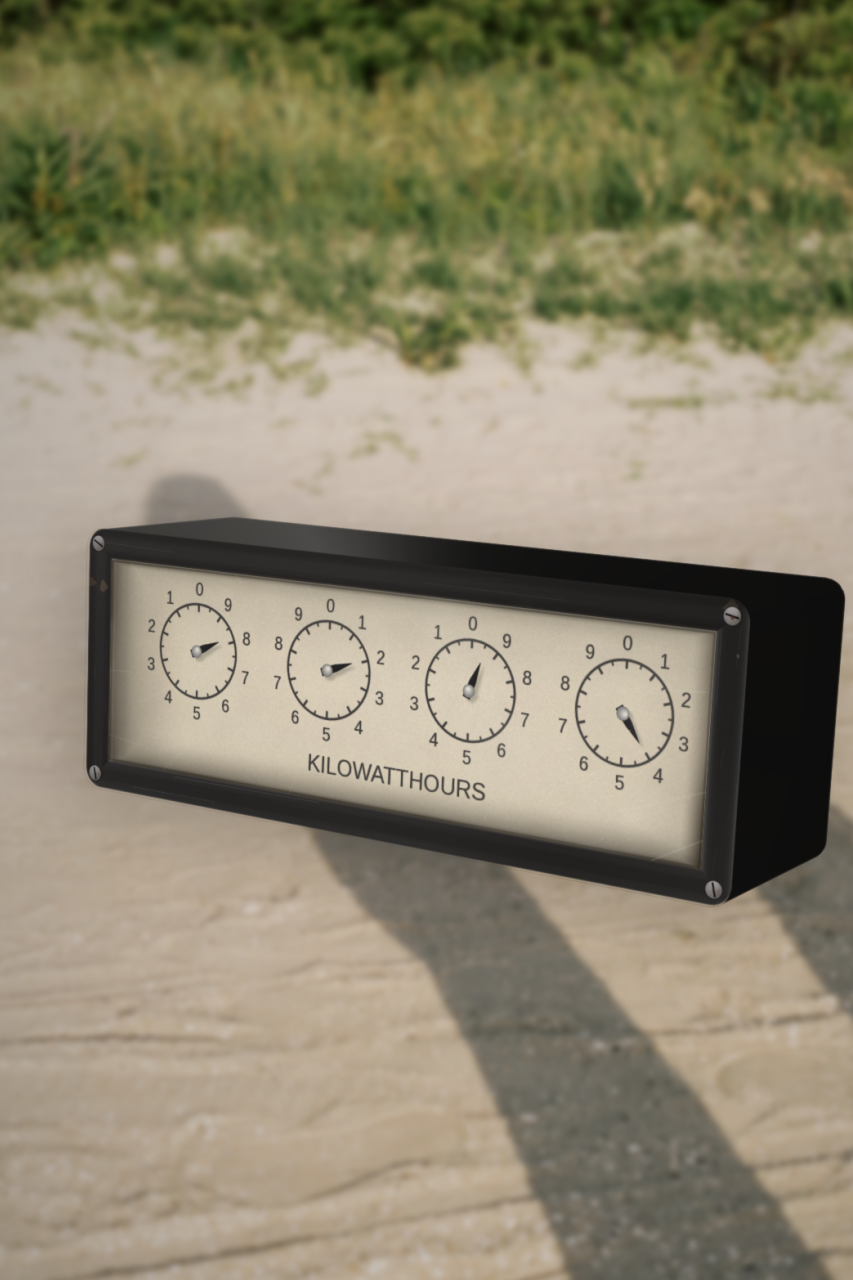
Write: 8194 kWh
